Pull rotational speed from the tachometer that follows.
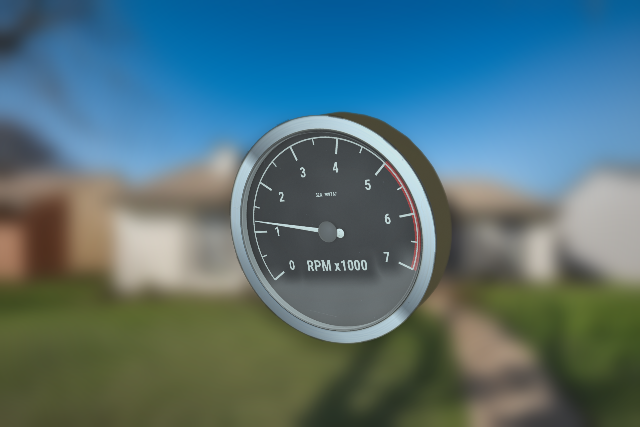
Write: 1250 rpm
